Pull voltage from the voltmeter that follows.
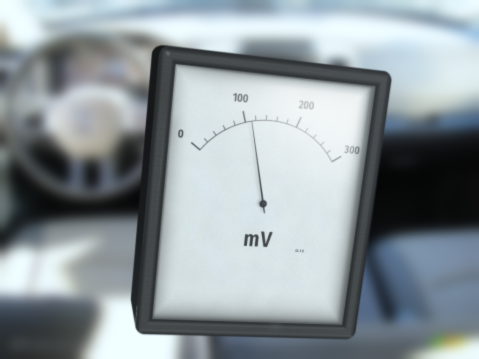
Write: 110 mV
